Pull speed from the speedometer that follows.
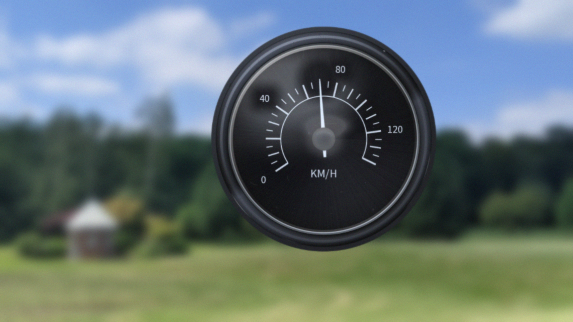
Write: 70 km/h
